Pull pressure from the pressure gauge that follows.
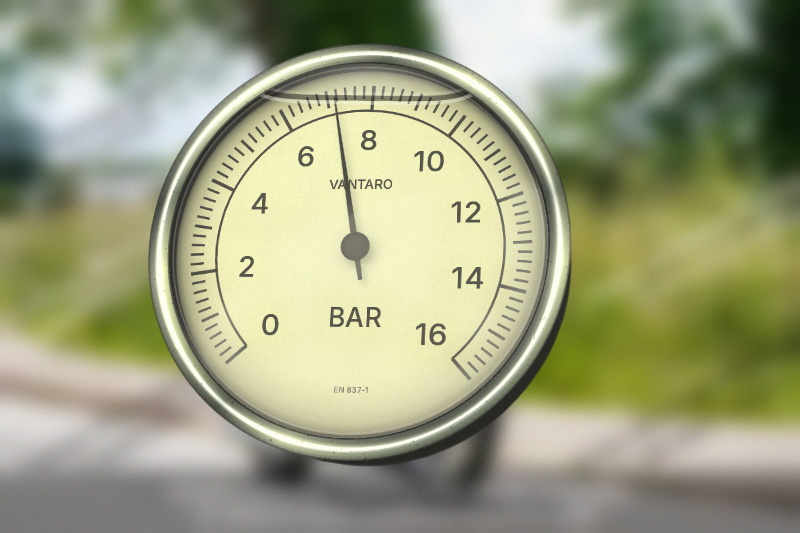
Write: 7.2 bar
